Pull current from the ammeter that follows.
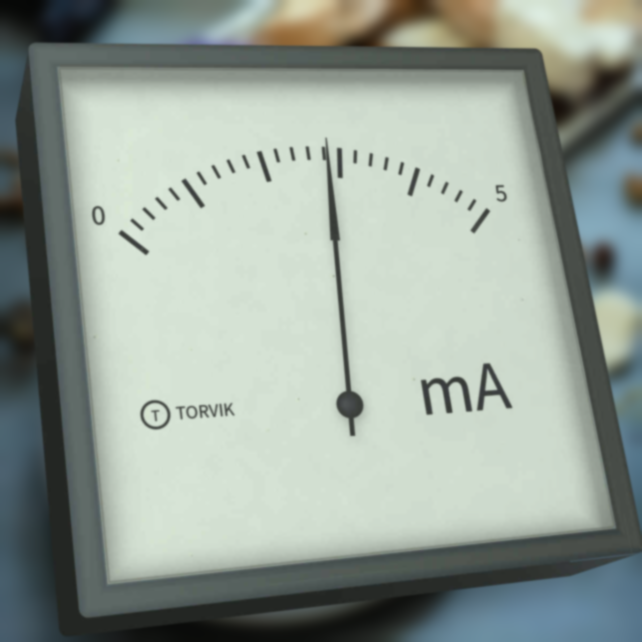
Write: 2.8 mA
